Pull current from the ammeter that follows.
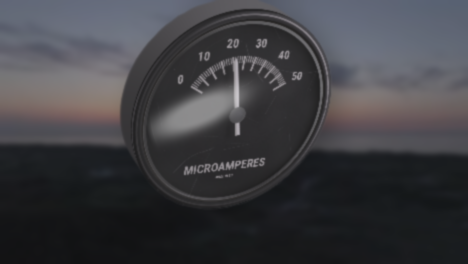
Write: 20 µA
